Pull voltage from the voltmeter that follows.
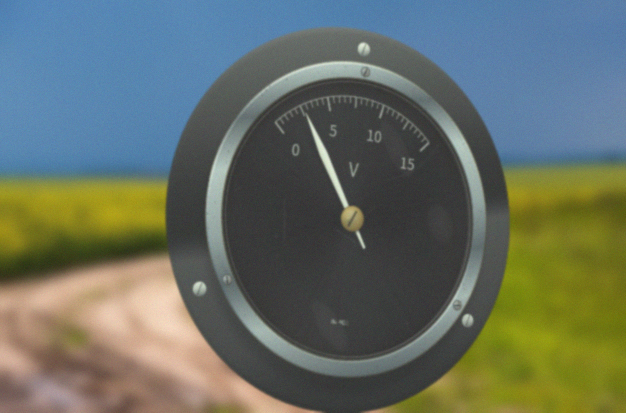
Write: 2.5 V
